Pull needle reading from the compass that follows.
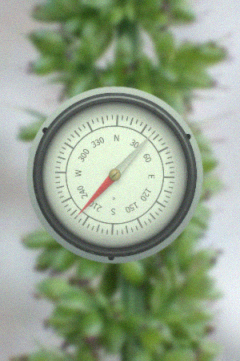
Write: 220 °
